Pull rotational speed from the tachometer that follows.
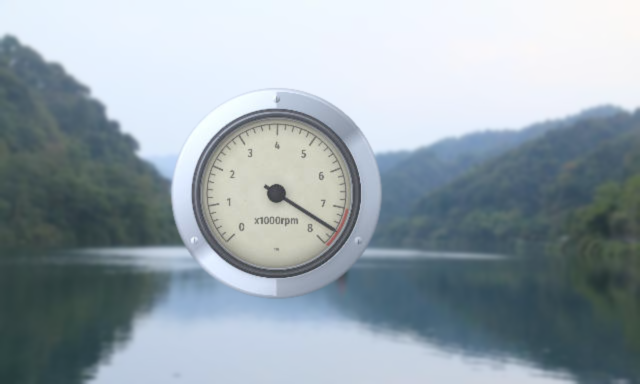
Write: 7600 rpm
